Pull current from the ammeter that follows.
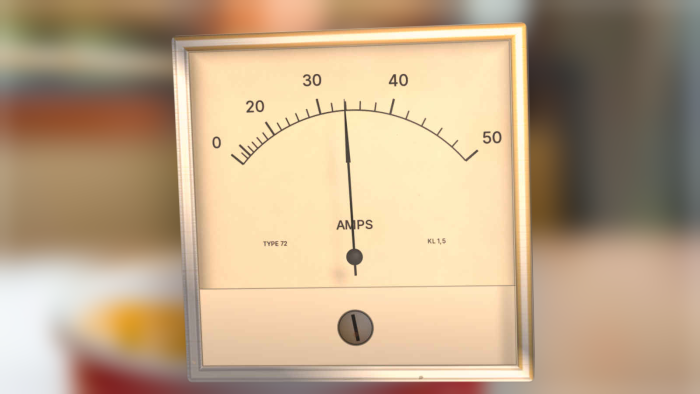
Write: 34 A
